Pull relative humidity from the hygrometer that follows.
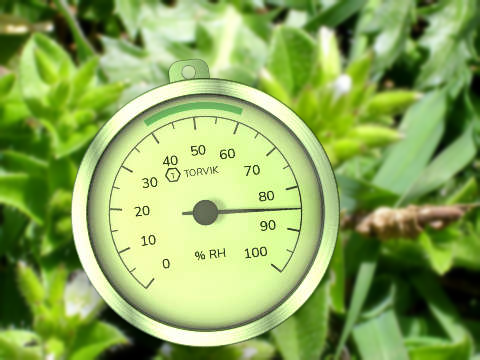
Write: 85 %
